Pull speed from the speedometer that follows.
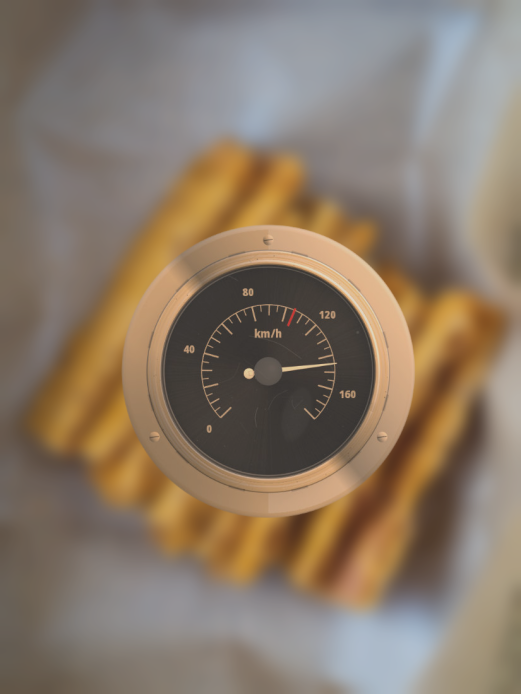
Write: 145 km/h
